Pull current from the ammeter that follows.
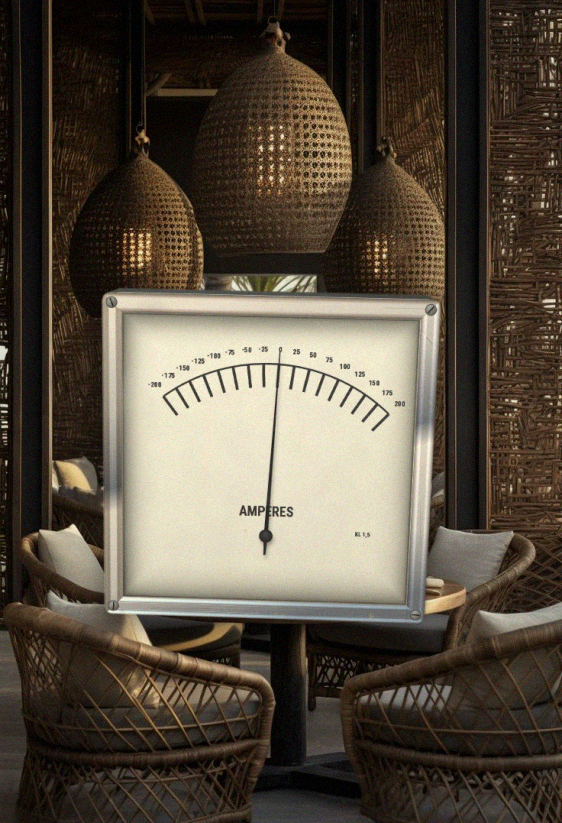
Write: 0 A
